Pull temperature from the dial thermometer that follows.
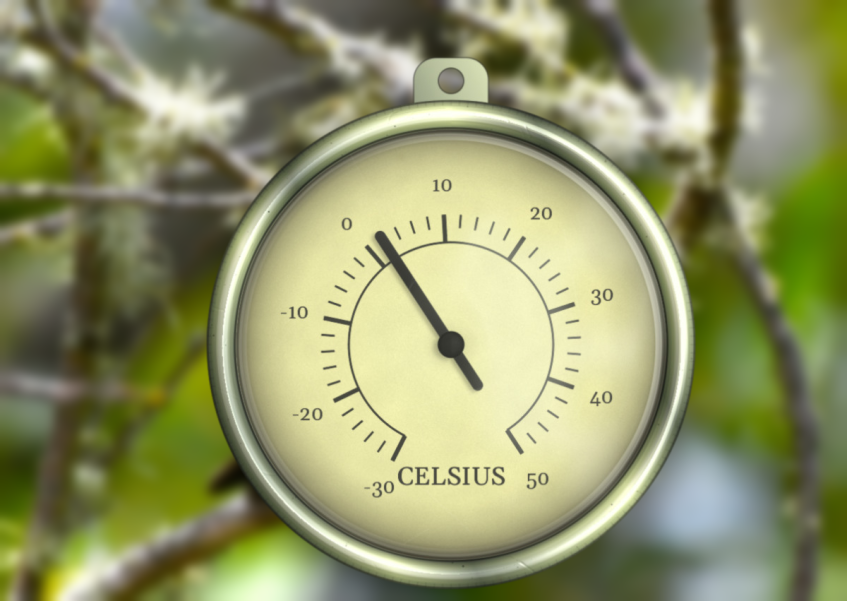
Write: 2 °C
